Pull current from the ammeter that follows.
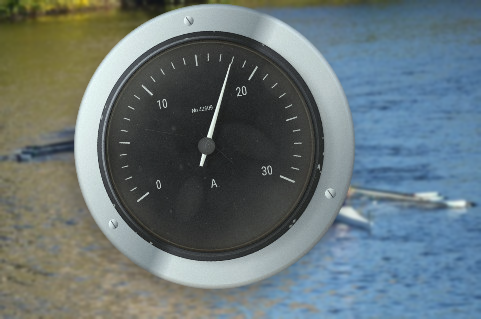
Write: 18 A
